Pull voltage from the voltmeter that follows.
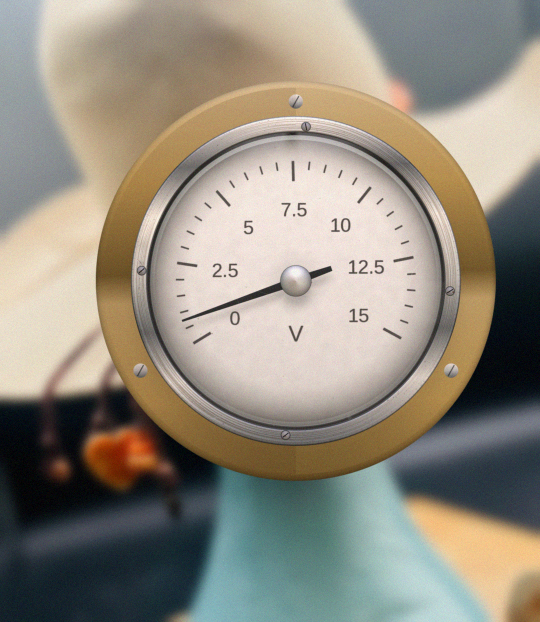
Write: 0.75 V
